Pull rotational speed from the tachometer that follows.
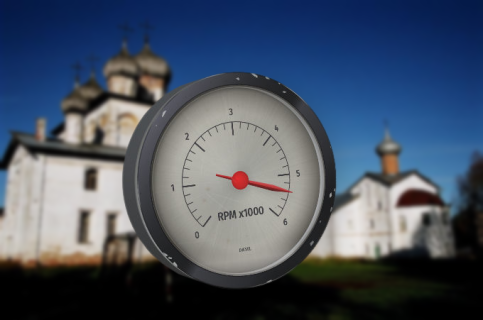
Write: 5400 rpm
